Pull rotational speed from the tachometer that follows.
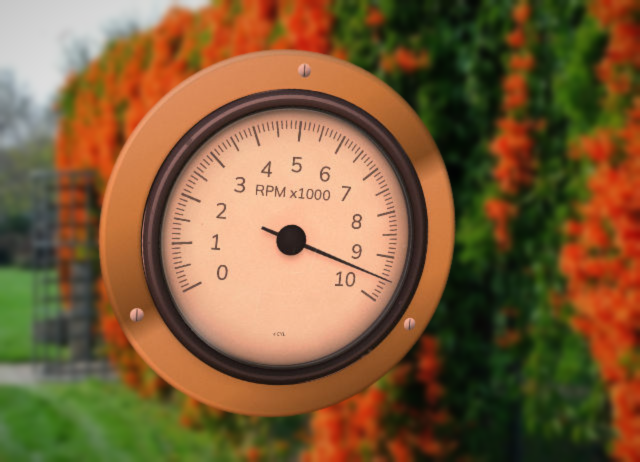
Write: 9500 rpm
